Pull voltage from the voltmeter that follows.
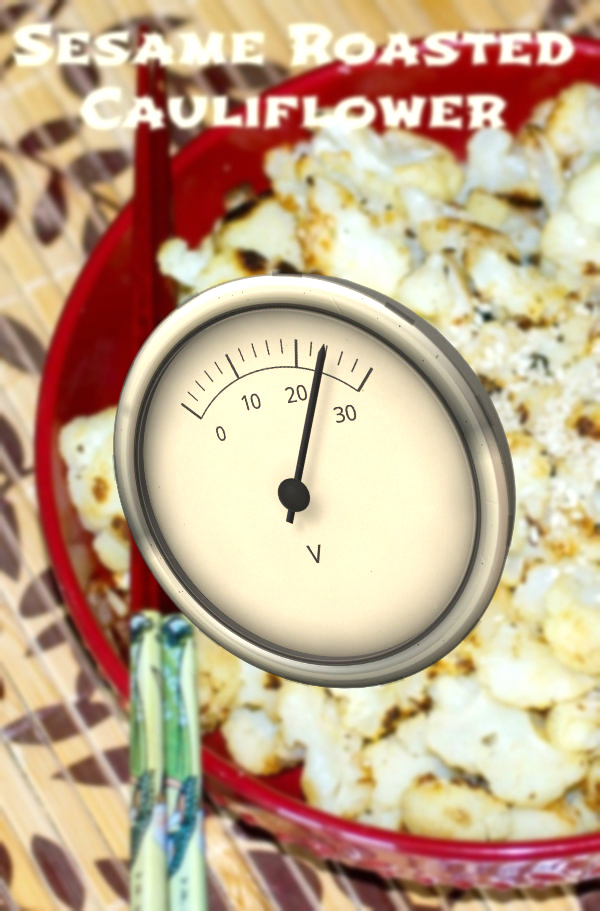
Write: 24 V
